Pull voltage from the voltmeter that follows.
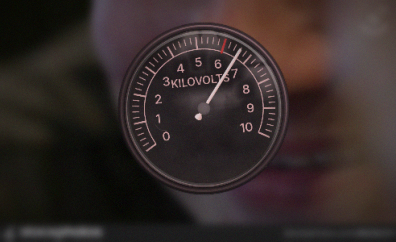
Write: 6.6 kV
